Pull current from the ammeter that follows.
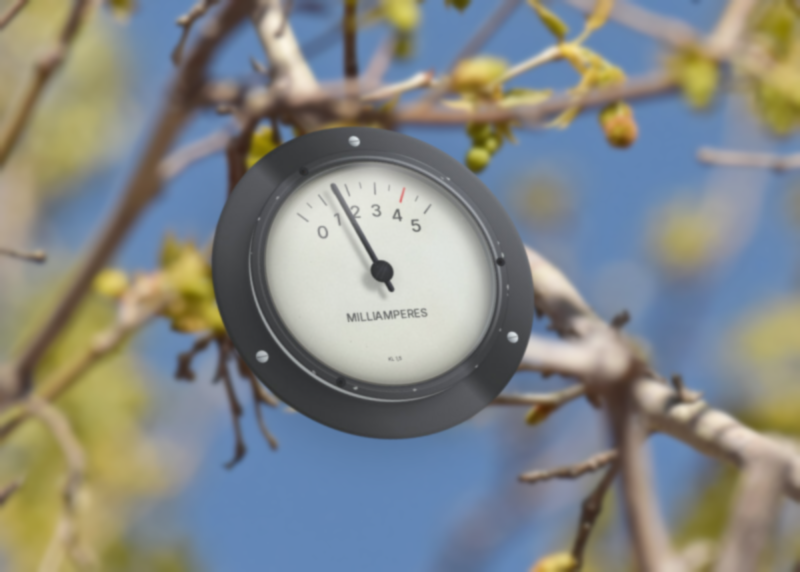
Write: 1.5 mA
